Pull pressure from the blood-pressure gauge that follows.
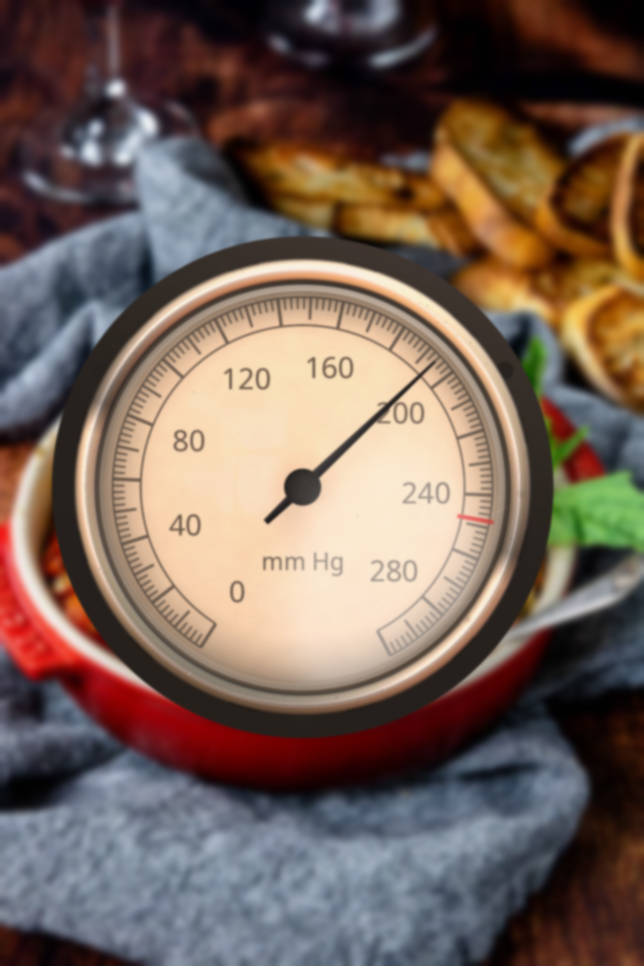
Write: 194 mmHg
